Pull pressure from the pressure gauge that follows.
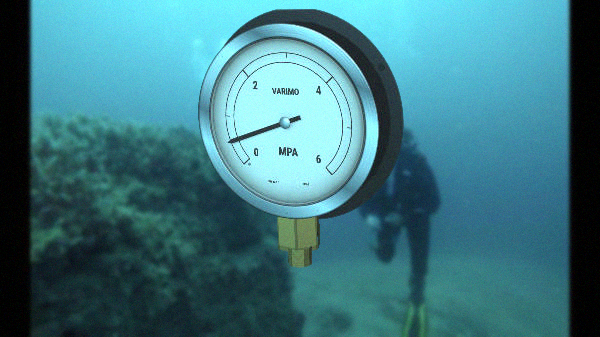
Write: 0.5 MPa
